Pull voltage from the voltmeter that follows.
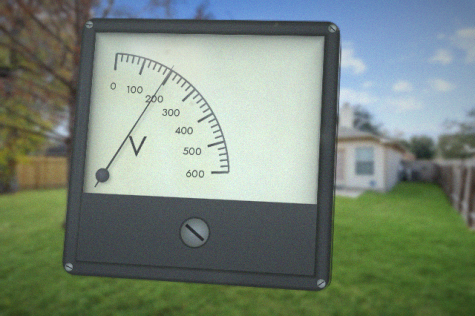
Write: 200 V
